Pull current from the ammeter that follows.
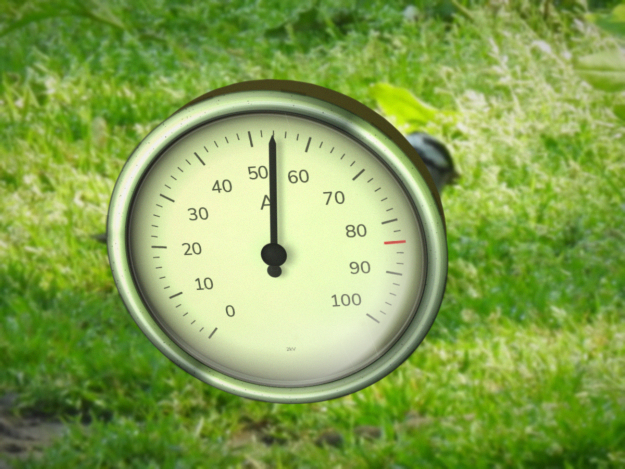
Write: 54 A
